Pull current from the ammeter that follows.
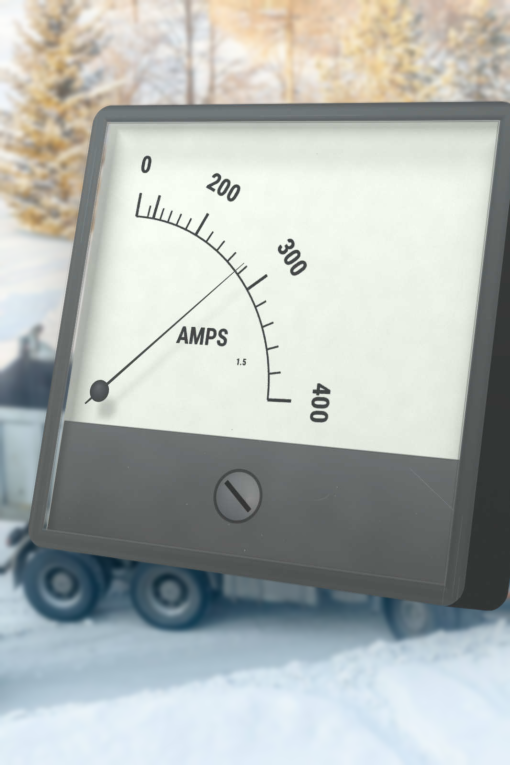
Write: 280 A
